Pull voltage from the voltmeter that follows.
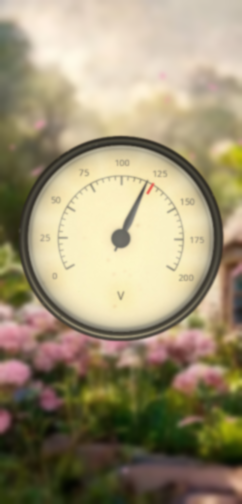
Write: 120 V
